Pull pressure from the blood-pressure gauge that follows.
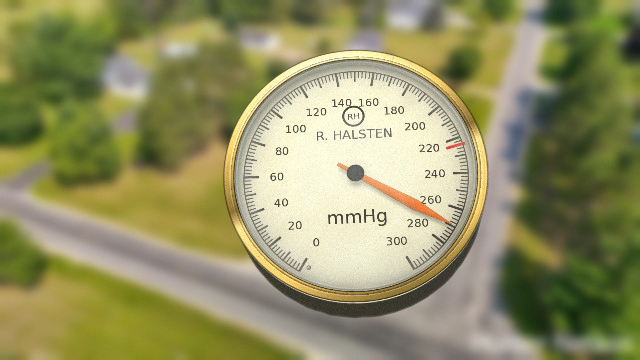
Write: 270 mmHg
